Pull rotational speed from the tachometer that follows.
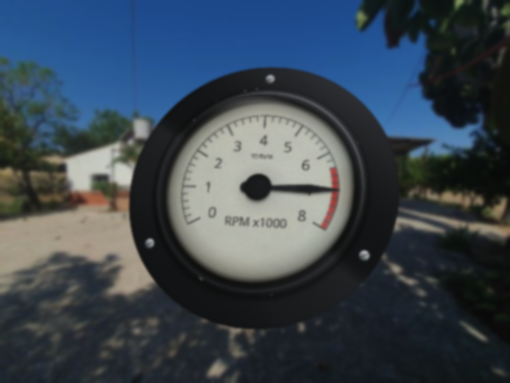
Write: 7000 rpm
